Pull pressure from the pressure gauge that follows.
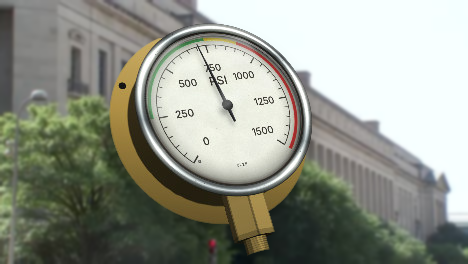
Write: 700 psi
